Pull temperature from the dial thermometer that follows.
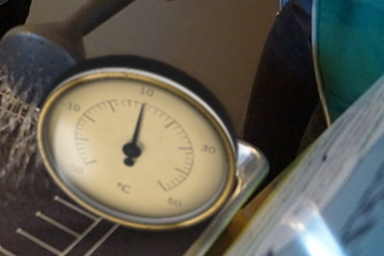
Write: 10 °C
